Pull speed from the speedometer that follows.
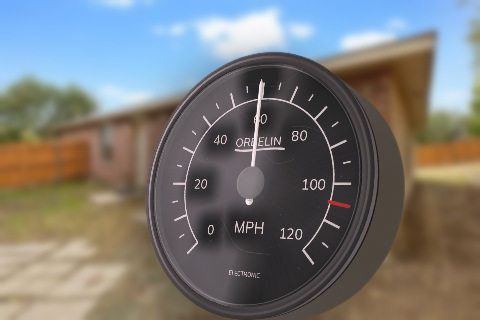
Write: 60 mph
